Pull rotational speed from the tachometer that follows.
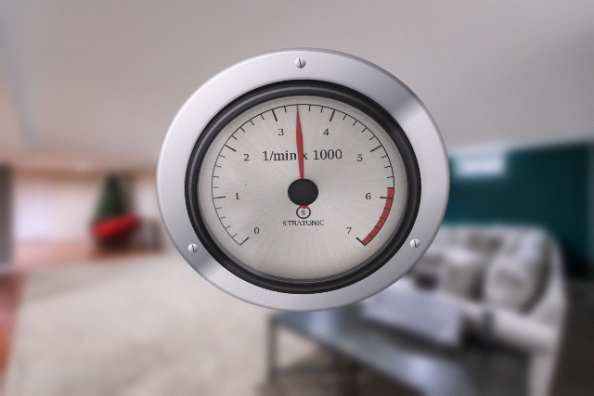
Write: 3400 rpm
